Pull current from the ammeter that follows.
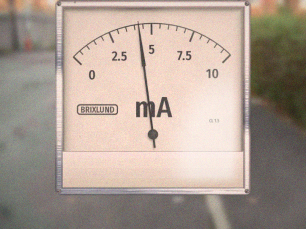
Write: 4.25 mA
